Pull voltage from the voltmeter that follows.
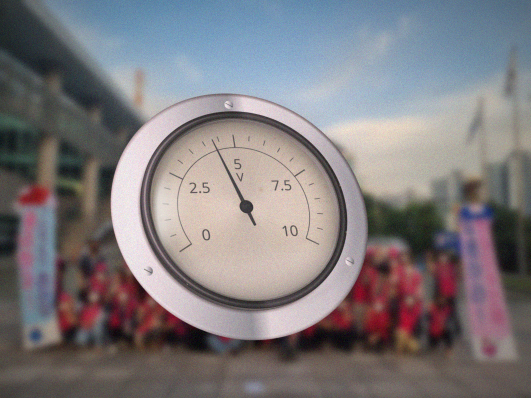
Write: 4.25 V
